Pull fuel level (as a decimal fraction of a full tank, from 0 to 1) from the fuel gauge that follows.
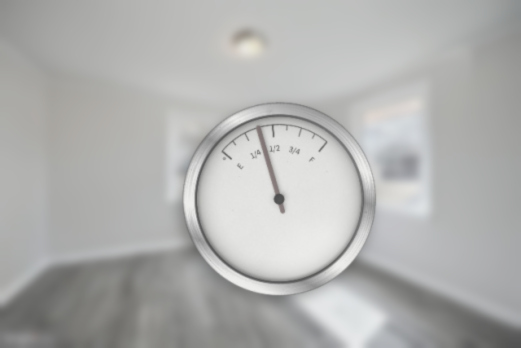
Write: 0.375
